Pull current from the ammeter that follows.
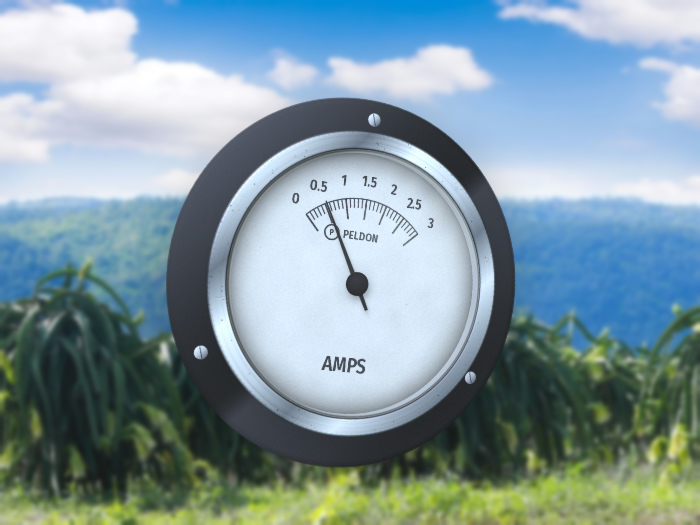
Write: 0.5 A
